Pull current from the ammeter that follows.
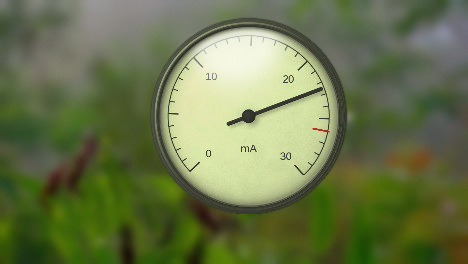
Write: 22.5 mA
